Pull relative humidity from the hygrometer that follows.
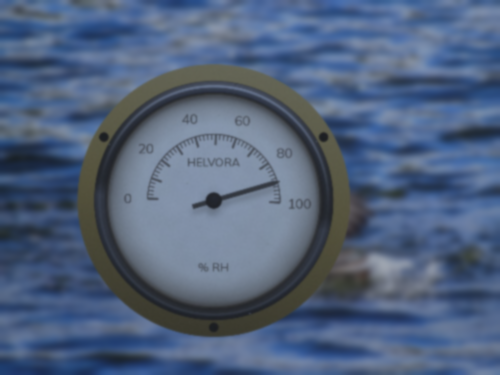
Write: 90 %
